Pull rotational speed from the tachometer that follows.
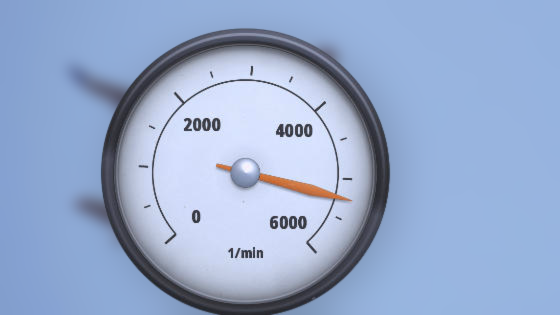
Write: 5250 rpm
